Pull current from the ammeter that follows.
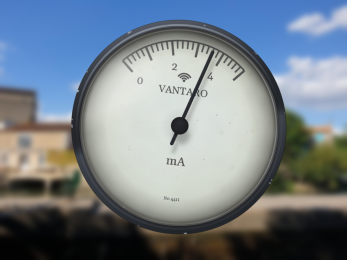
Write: 3.6 mA
